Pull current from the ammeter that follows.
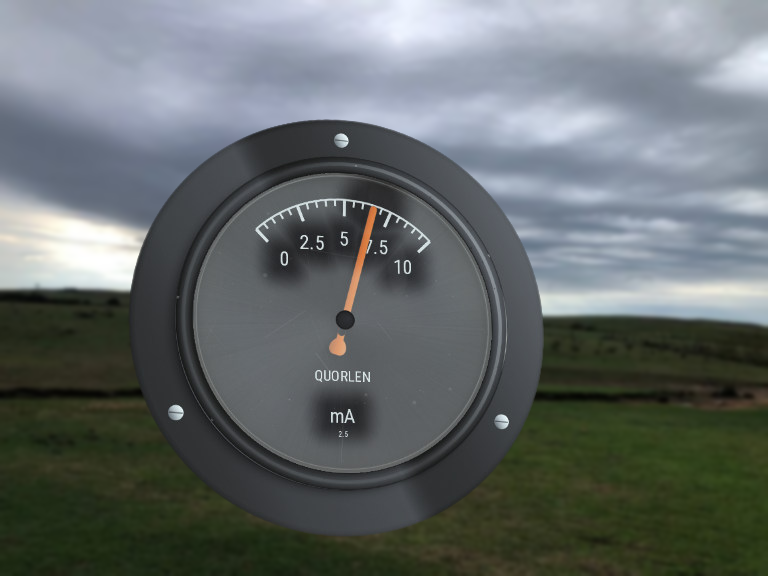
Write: 6.5 mA
